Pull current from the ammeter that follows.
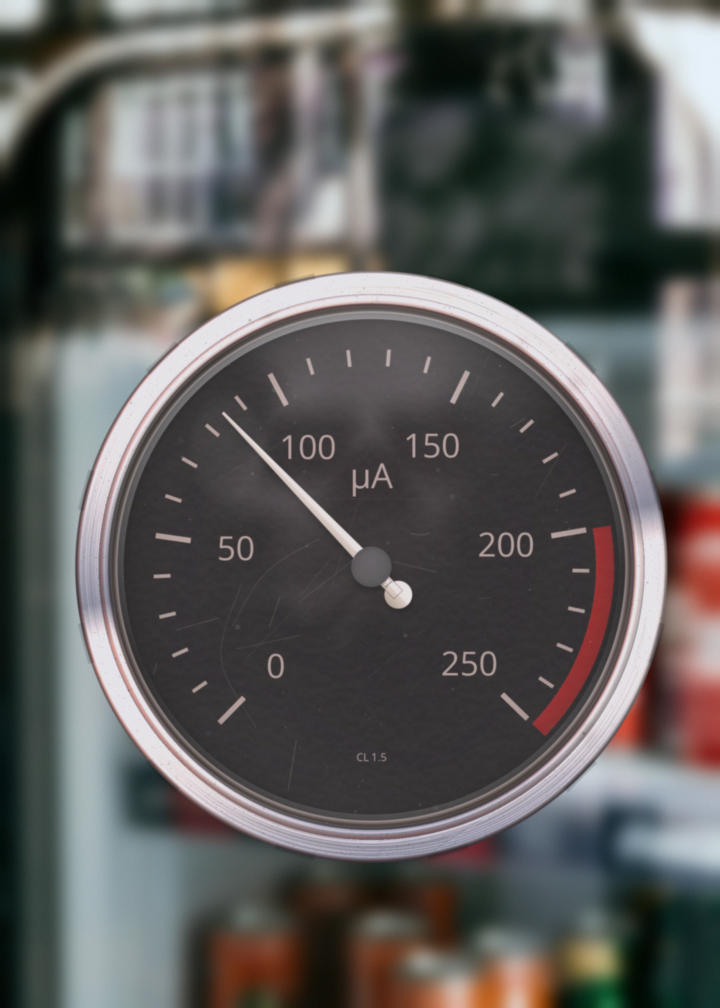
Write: 85 µA
